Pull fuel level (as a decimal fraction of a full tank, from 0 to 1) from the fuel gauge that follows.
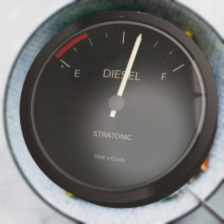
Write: 0.625
